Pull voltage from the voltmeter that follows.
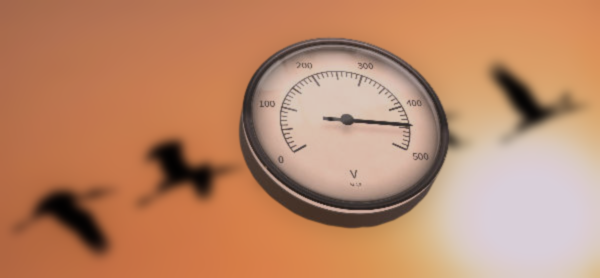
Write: 450 V
